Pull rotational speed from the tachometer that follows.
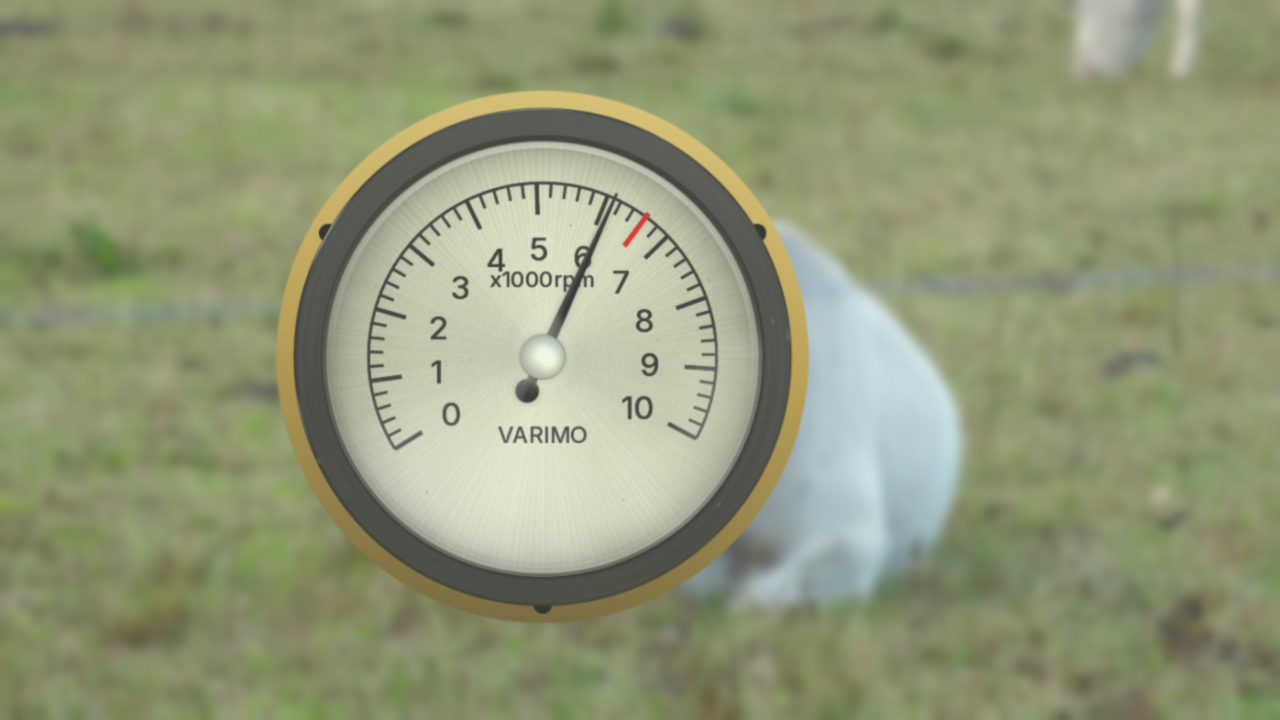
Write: 6100 rpm
